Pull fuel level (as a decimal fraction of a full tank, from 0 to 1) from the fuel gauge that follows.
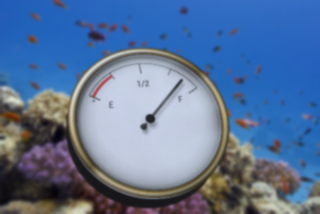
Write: 0.875
